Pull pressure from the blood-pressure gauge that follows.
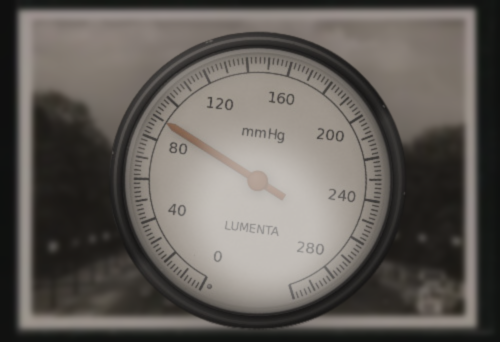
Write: 90 mmHg
